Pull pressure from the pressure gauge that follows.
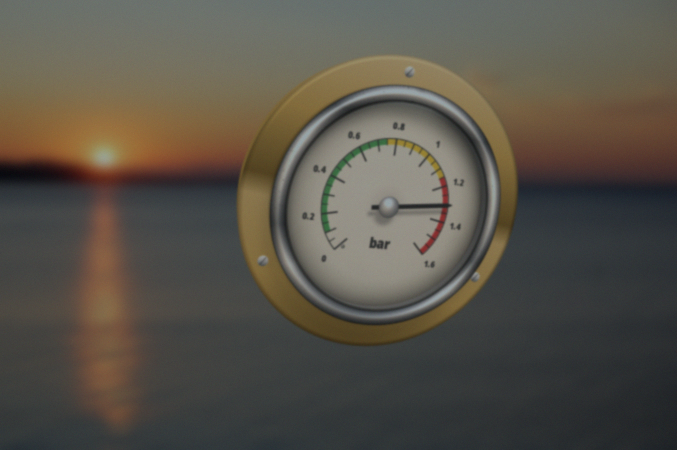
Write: 1.3 bar
